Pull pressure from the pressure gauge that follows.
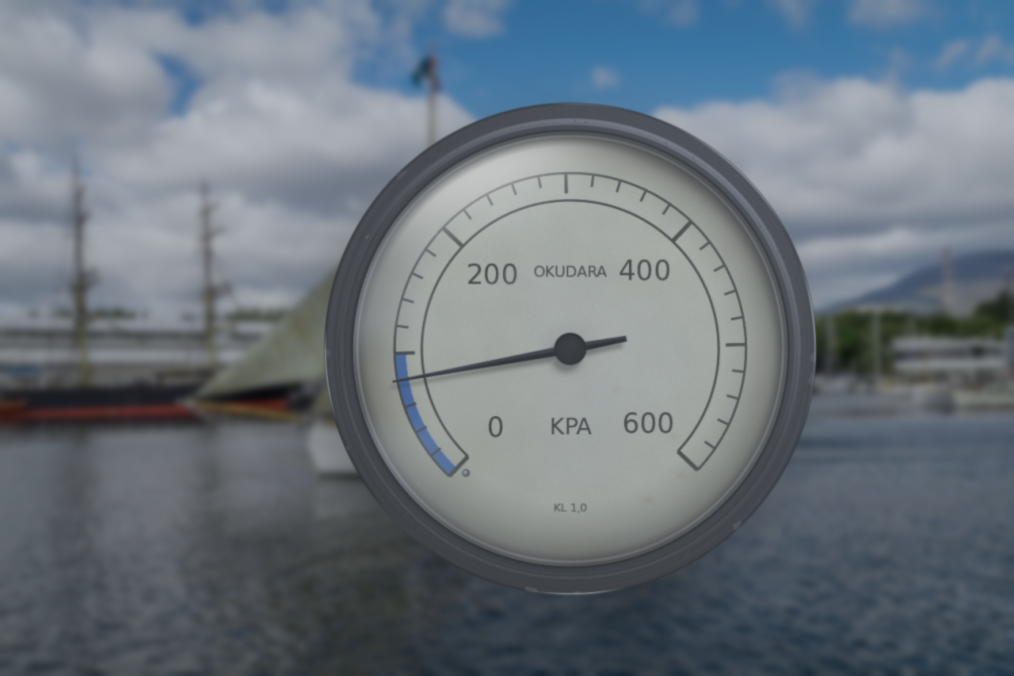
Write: 80 kPa
